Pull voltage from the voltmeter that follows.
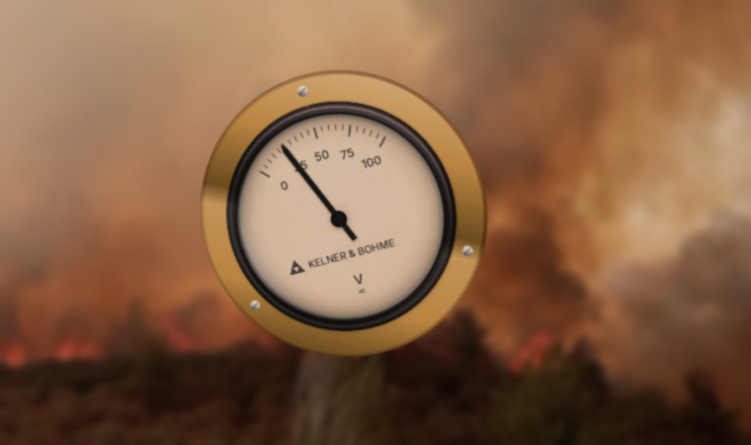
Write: 25 V
